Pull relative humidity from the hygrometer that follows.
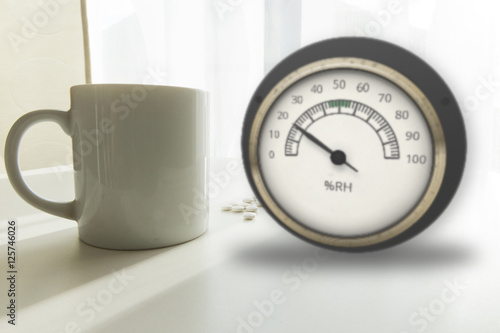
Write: 20 %
